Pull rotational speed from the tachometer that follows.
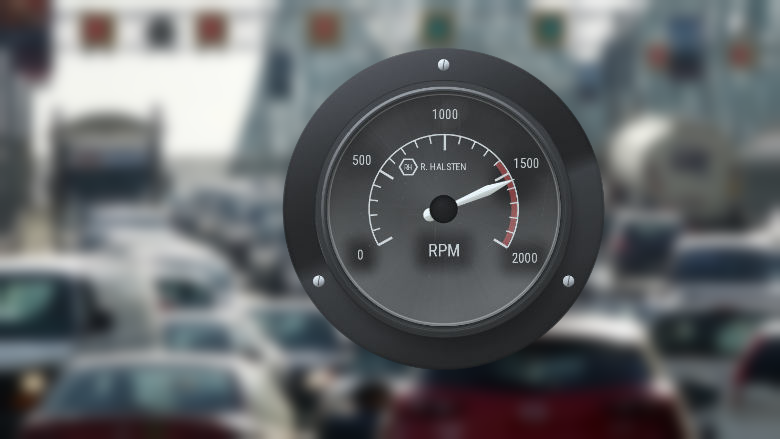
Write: 1550 rpm
